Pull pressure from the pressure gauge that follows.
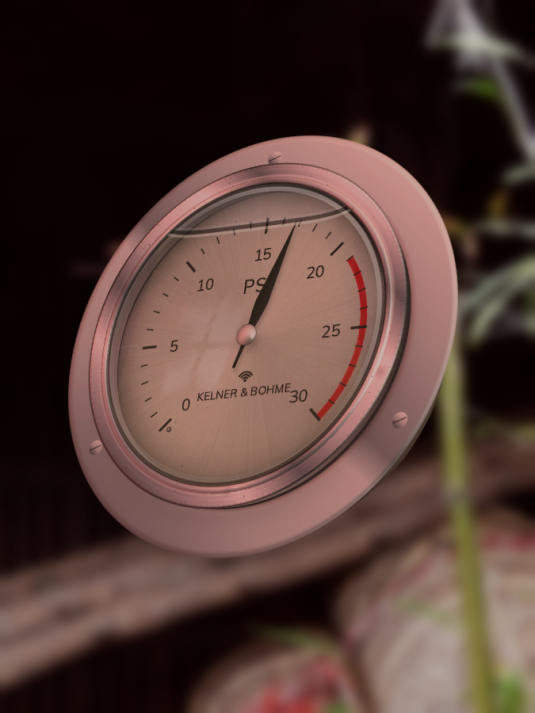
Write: 17 psi
